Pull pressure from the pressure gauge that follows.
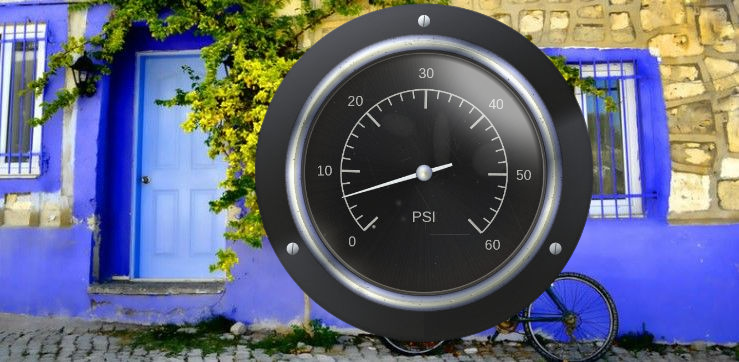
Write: 6 psi
